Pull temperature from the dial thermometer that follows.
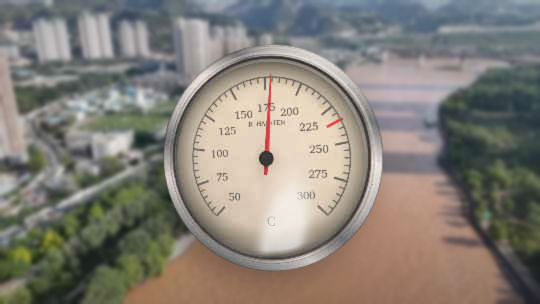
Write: 180 °C
